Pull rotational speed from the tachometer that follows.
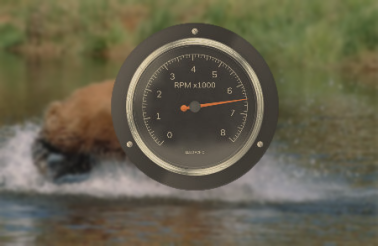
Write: 6500 rpm
